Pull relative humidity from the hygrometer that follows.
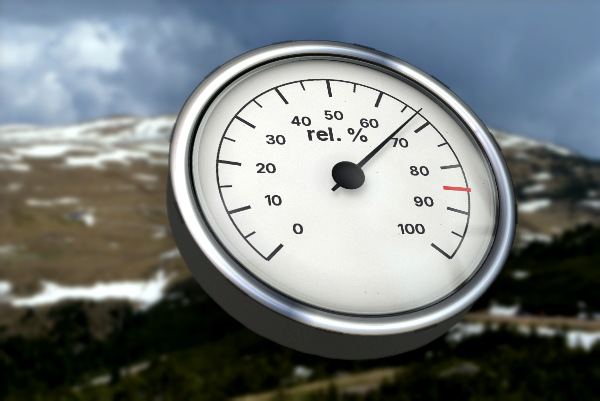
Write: 67.5 %
